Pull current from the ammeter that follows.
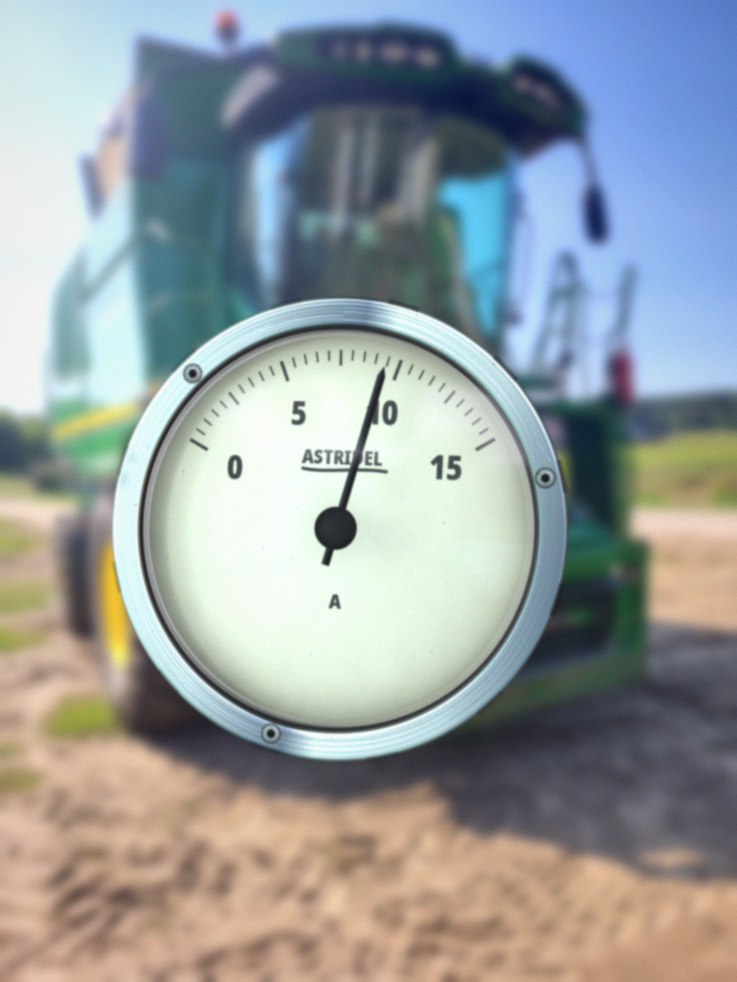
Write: 9.5 A
